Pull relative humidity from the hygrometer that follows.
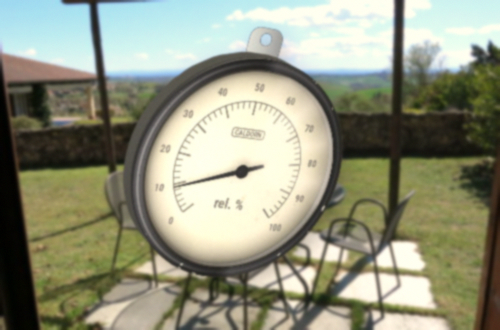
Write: 10 %
